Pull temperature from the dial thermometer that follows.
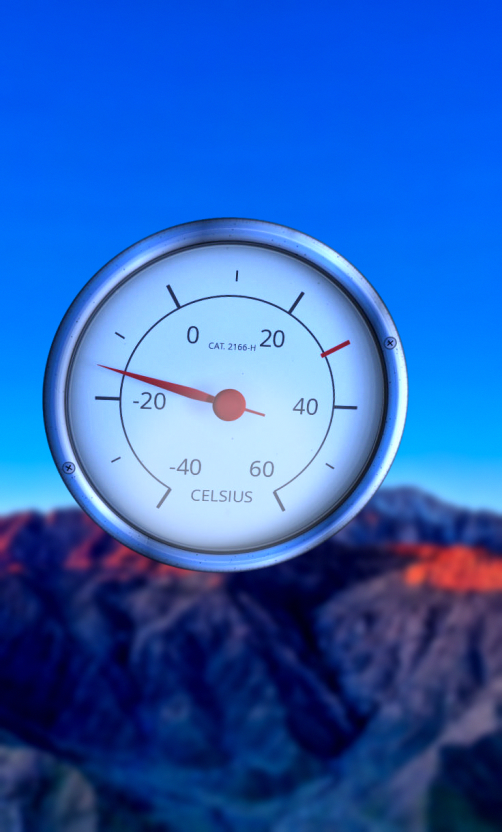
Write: -15 °C
